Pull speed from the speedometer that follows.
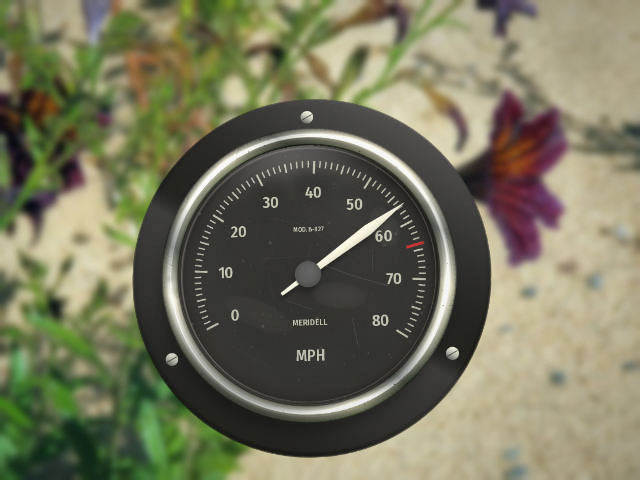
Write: 57 mph
